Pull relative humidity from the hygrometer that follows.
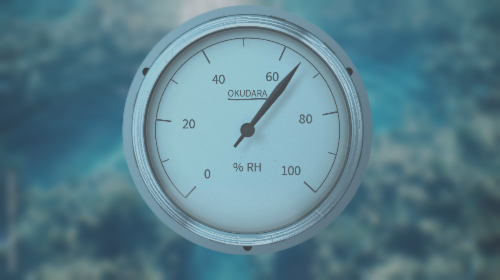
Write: 65 %
